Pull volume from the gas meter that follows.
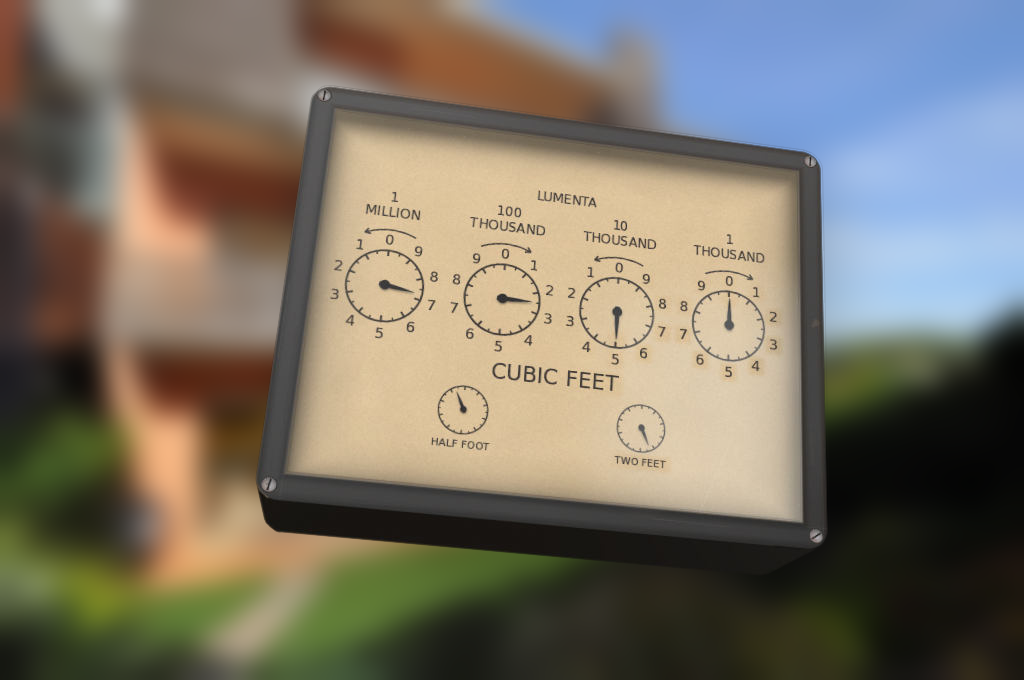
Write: 725000 ft³
